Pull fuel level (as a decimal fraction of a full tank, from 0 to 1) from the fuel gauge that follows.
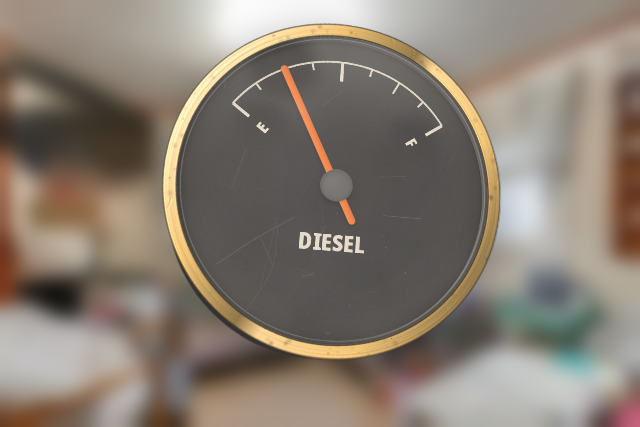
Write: 0.25
